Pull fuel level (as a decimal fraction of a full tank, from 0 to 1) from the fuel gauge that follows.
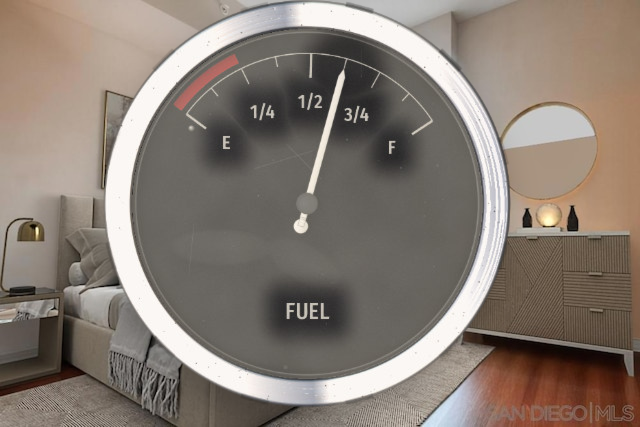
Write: 0.625
